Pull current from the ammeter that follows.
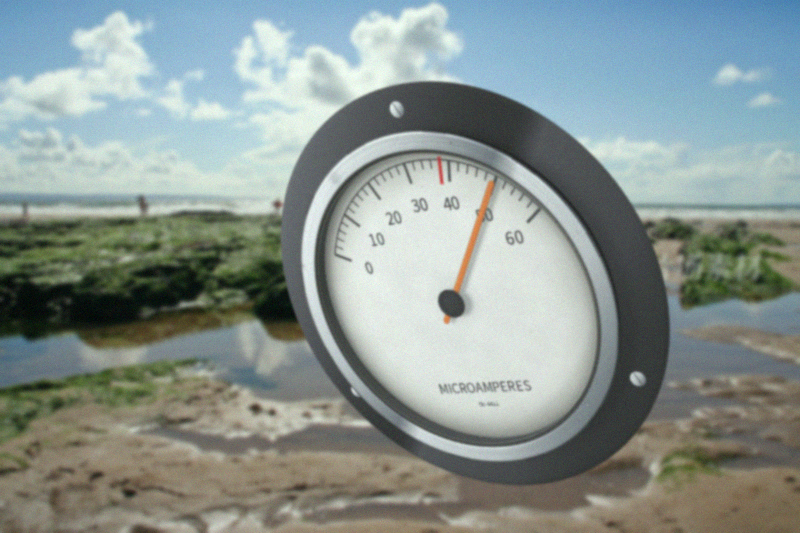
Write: 50 µA
